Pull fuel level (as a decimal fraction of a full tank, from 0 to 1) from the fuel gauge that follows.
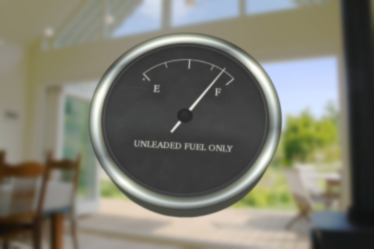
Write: 0.875
